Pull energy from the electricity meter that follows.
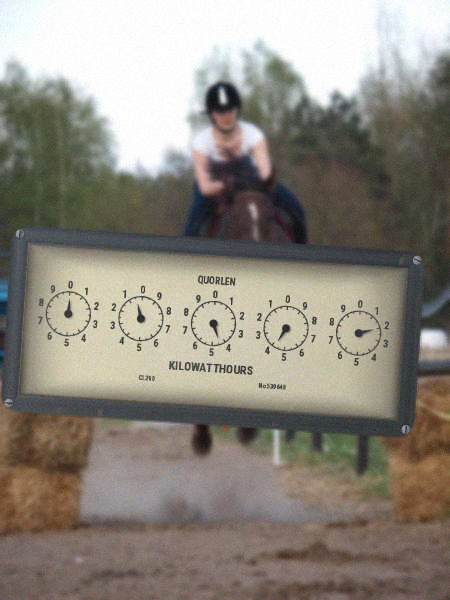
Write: 442 kWh
